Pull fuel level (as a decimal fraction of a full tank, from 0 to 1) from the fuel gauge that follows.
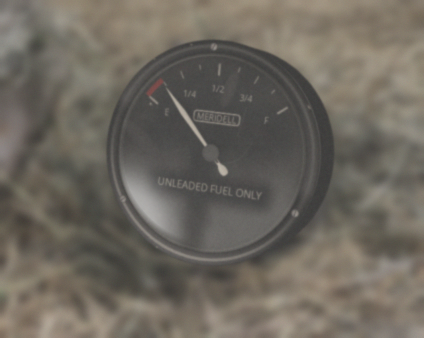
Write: 0.125
